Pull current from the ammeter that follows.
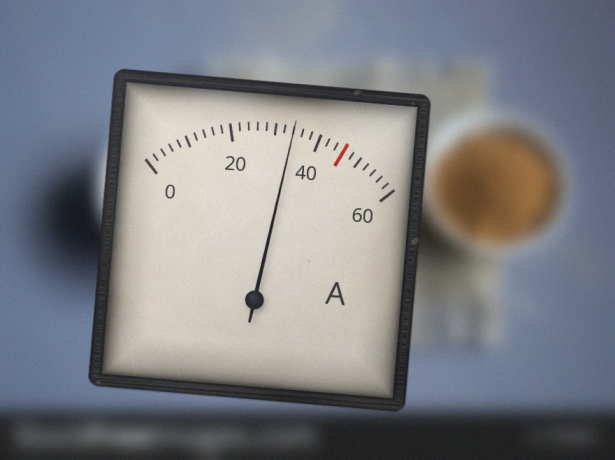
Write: 34 A
